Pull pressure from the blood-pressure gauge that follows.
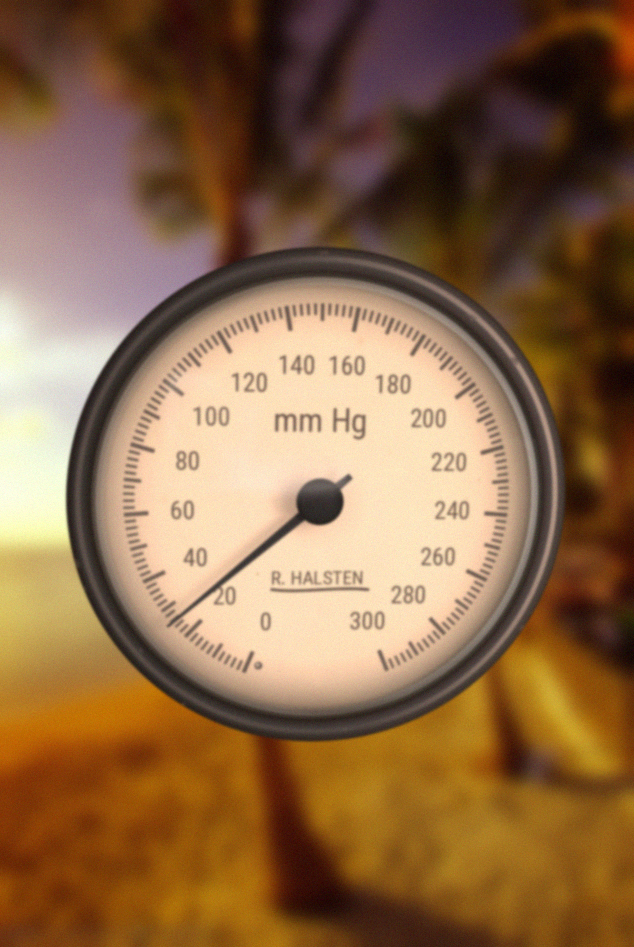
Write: 26 mmHg
